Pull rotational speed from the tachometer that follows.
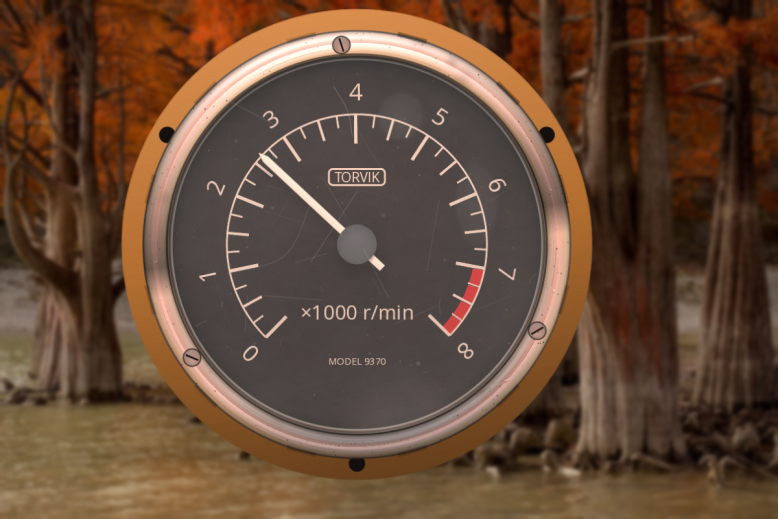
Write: 2625 rpm
